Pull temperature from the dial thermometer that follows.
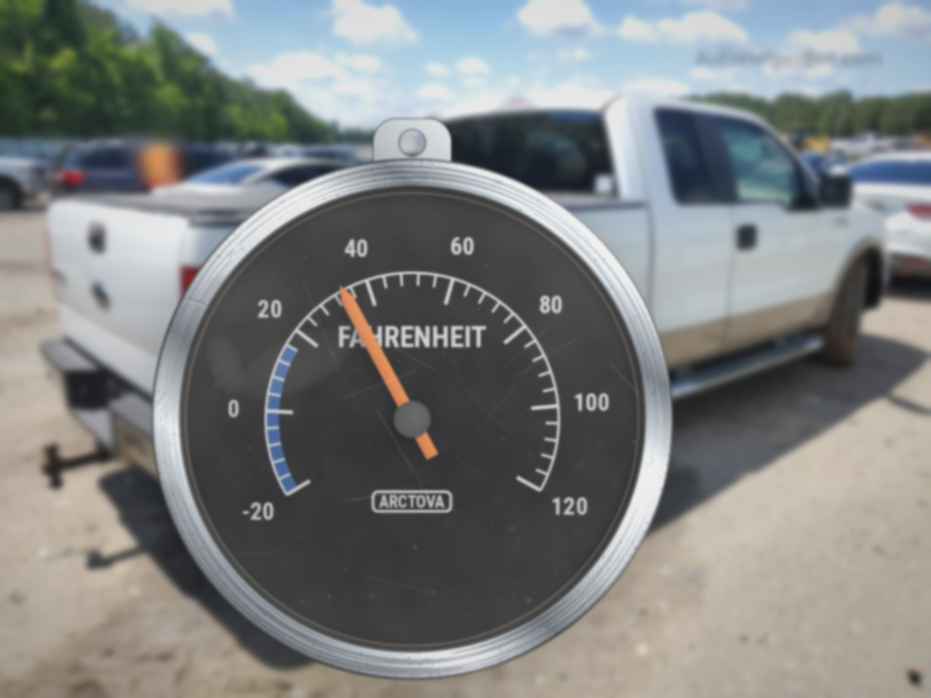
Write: 34 °F
